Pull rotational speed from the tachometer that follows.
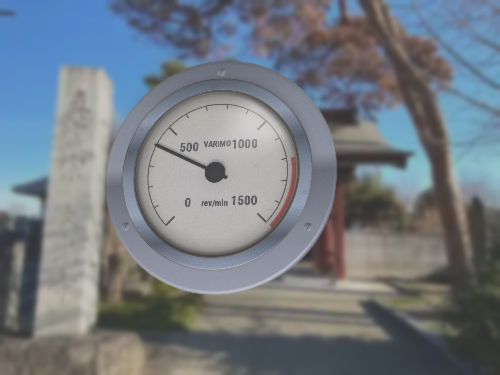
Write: 400 rpm
